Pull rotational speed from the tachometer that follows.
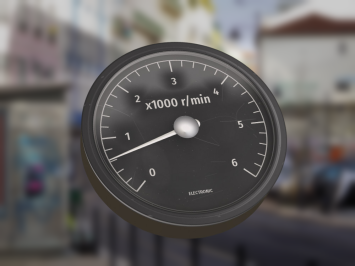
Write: 600 rpm
